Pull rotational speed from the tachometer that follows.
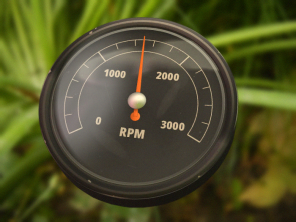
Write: 1500 rpm
